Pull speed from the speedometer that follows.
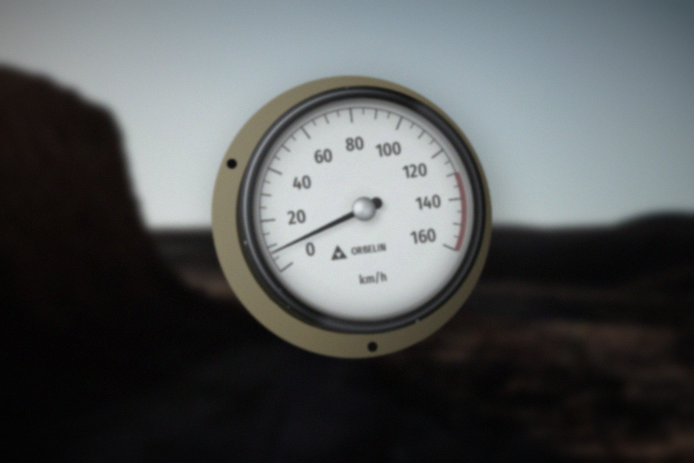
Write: 7.5 km/h
